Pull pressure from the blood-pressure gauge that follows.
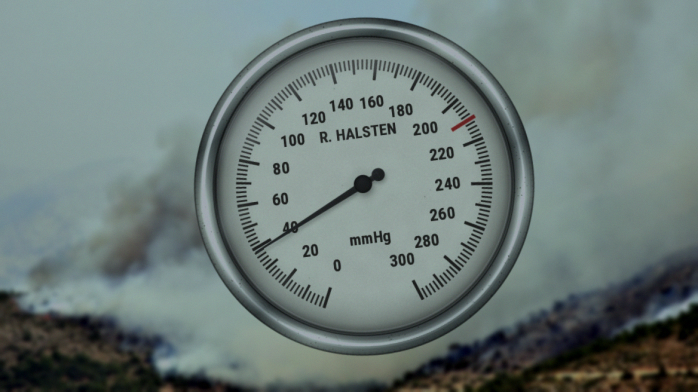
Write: 38 mmHg
